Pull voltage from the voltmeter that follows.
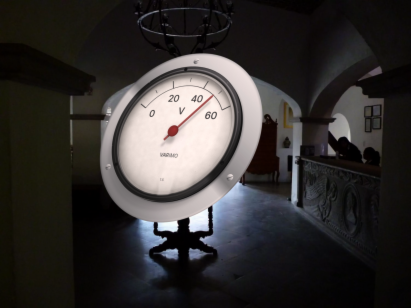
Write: 50 V
